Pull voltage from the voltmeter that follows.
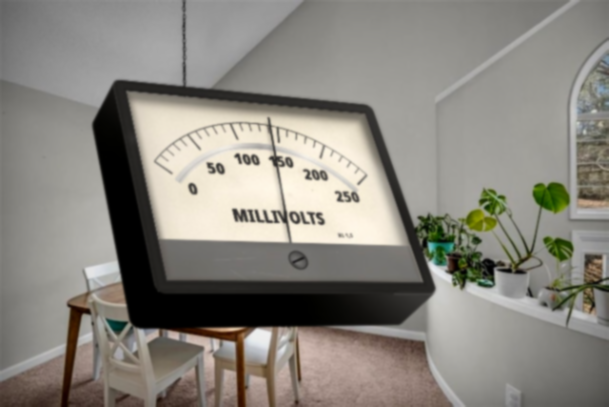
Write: 140 mV
